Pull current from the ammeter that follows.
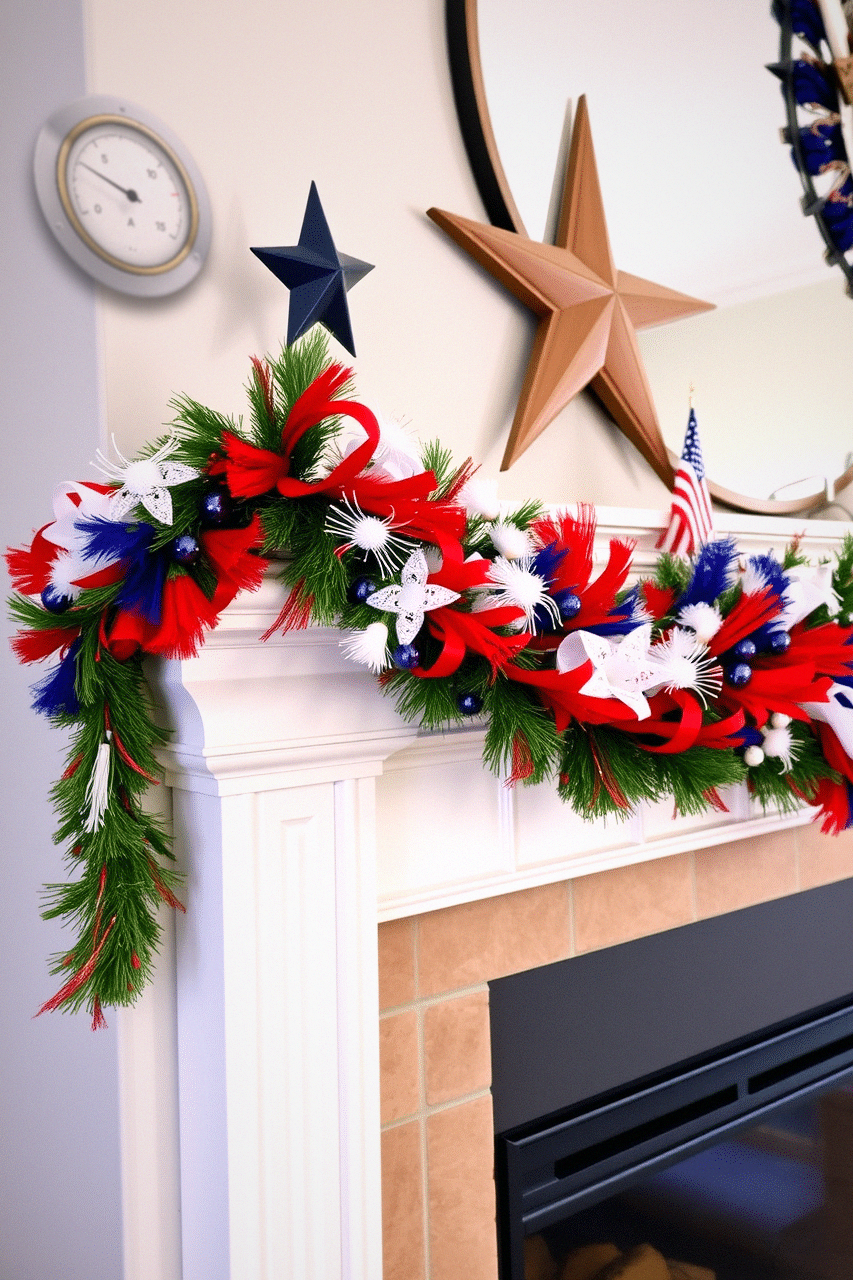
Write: 3 A
